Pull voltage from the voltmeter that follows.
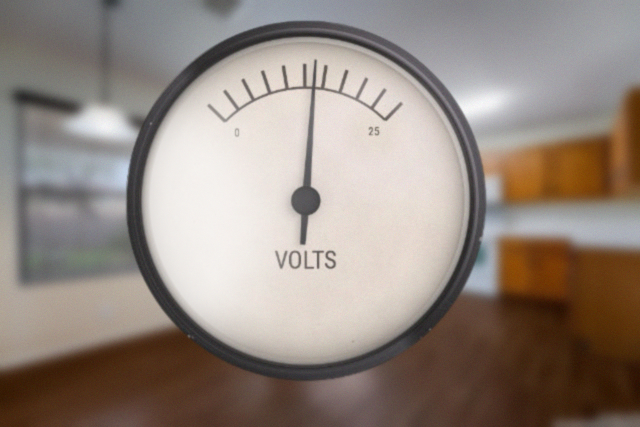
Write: 13.75 V
